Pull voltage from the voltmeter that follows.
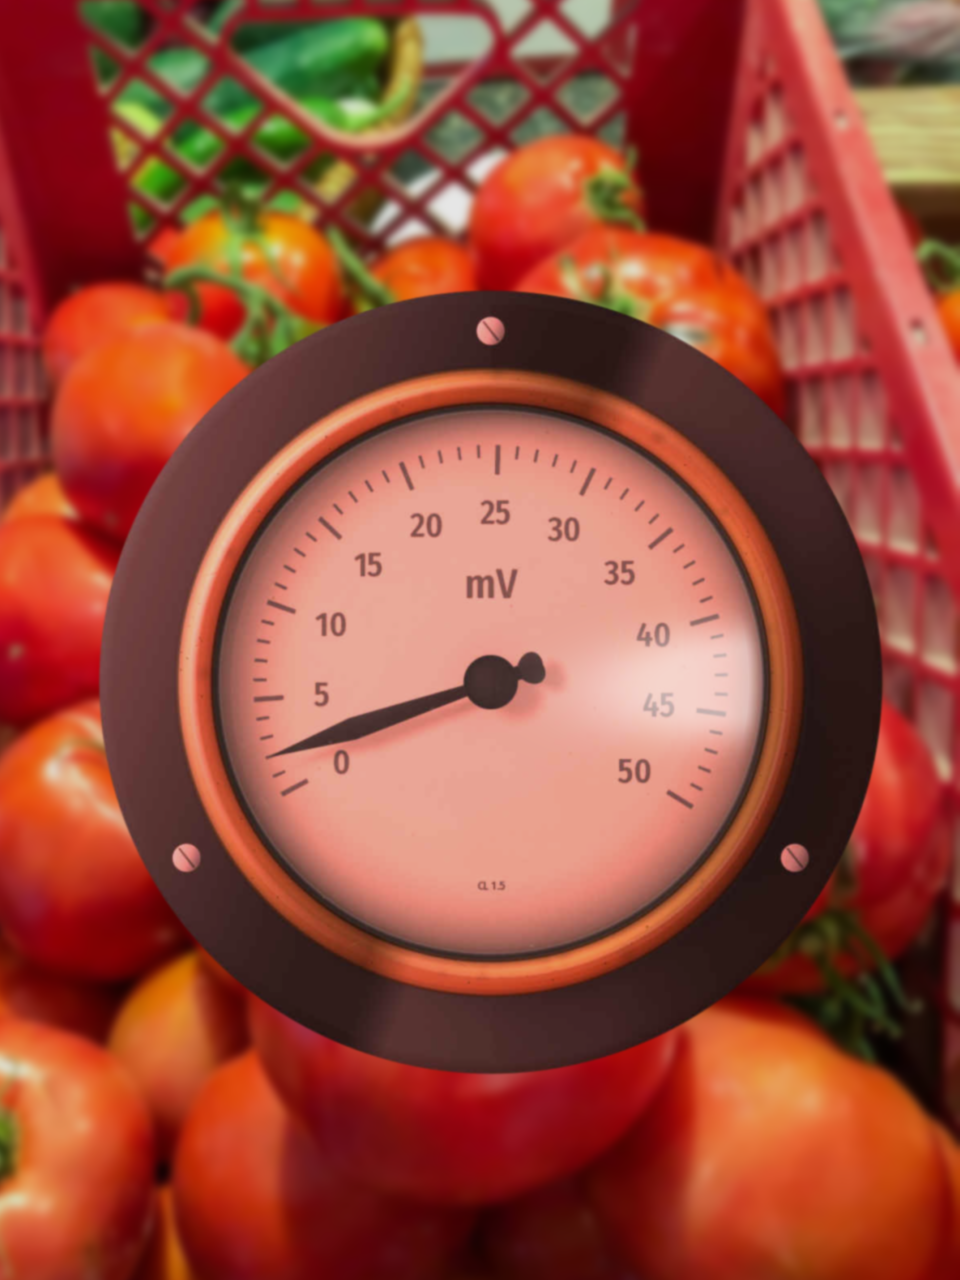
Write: 2 mV
